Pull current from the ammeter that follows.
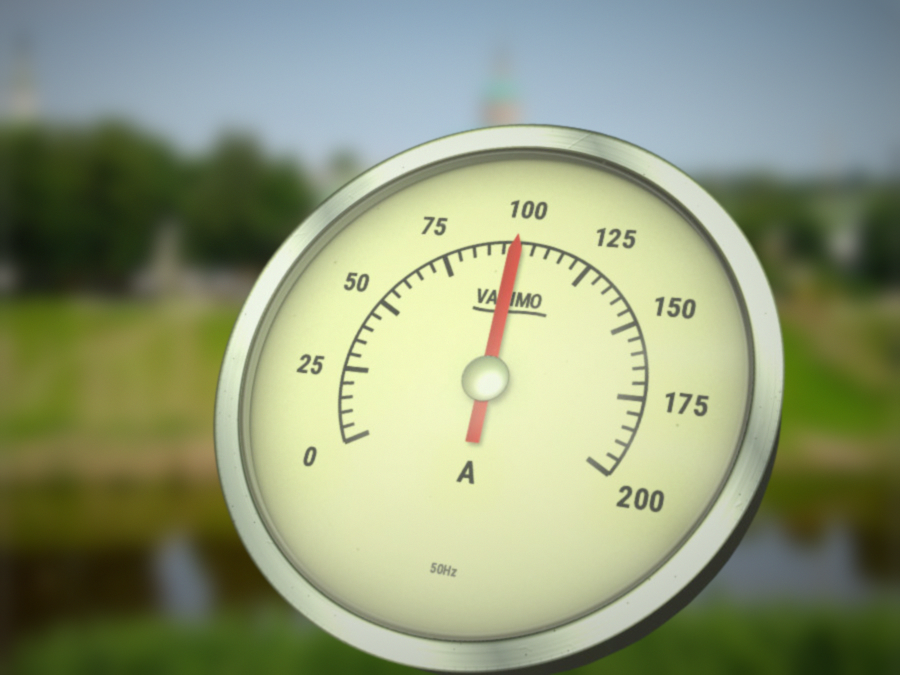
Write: 100 A
